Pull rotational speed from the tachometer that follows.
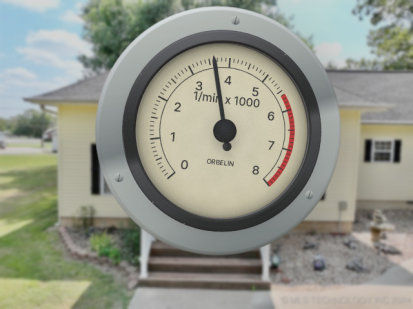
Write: 3600 rpm
